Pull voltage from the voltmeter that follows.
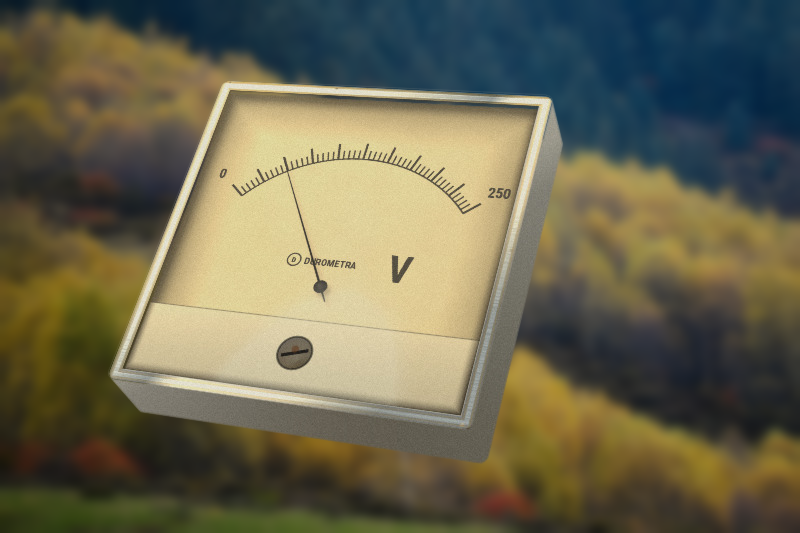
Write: 50 V
